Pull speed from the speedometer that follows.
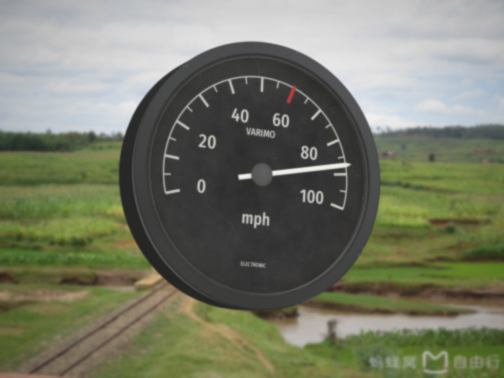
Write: 87.5 mph
